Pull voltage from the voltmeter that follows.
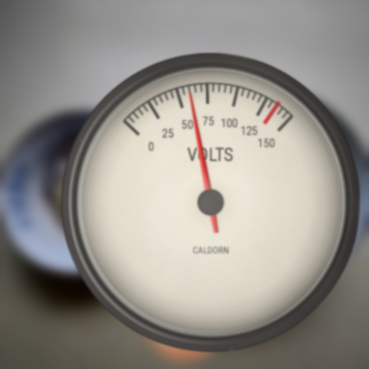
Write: 60 V
